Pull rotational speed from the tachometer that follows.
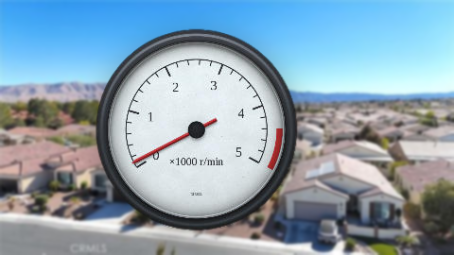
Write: 100 rpm
